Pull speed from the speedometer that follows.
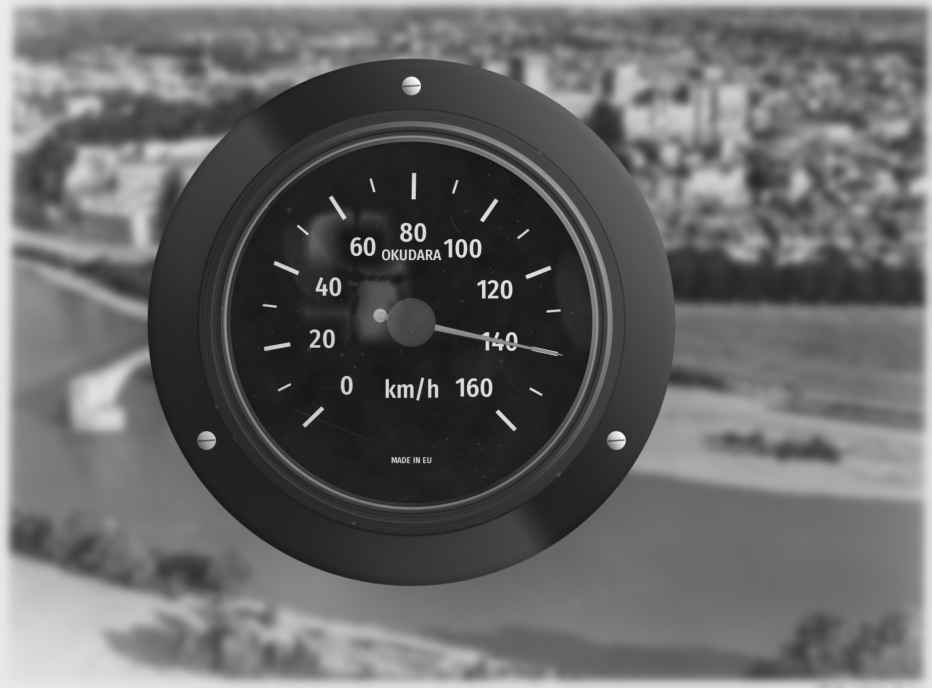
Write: 140 km/h
